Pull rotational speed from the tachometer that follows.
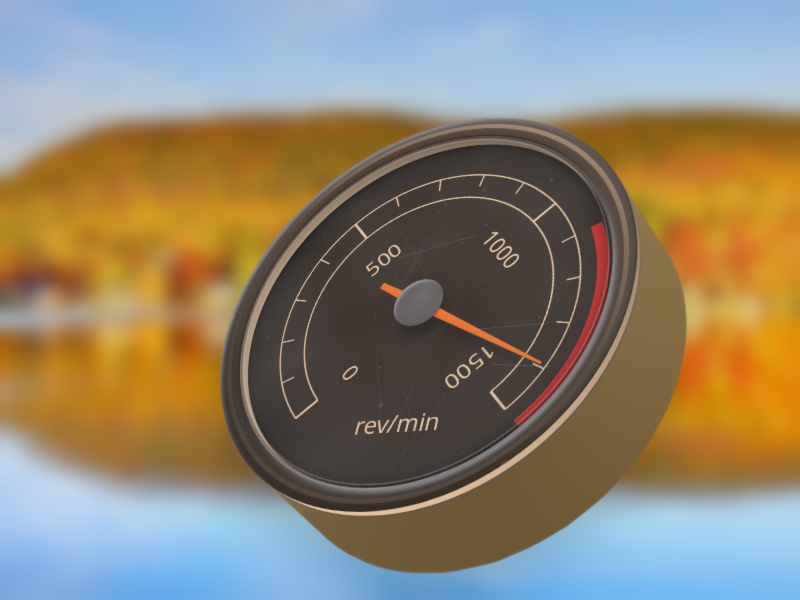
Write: 1400 rpm
